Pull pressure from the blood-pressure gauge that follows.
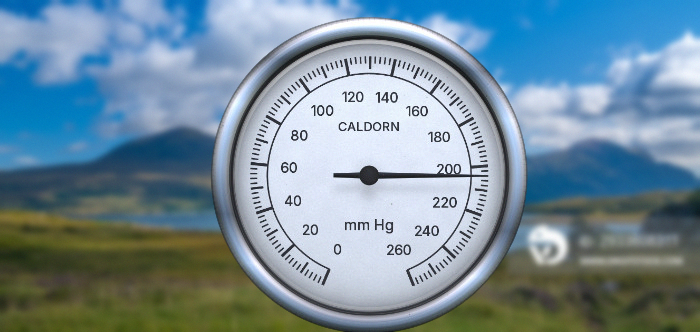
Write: 204 mmHg
